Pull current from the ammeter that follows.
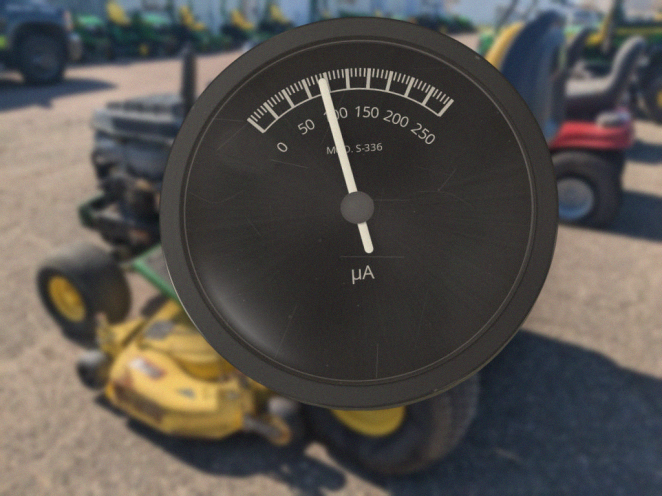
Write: 95 µA
